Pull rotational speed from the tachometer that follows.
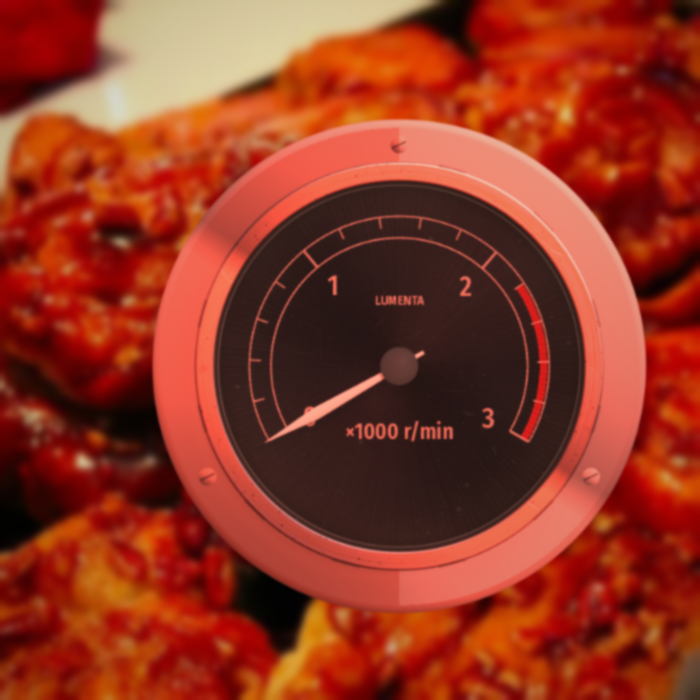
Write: 0 rpm
